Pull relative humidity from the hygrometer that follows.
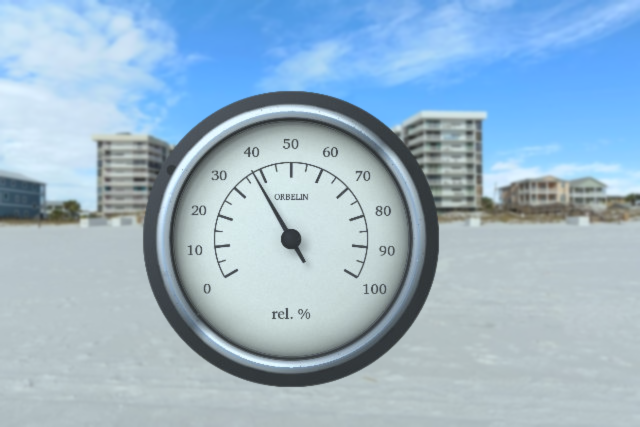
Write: 37.5 %
